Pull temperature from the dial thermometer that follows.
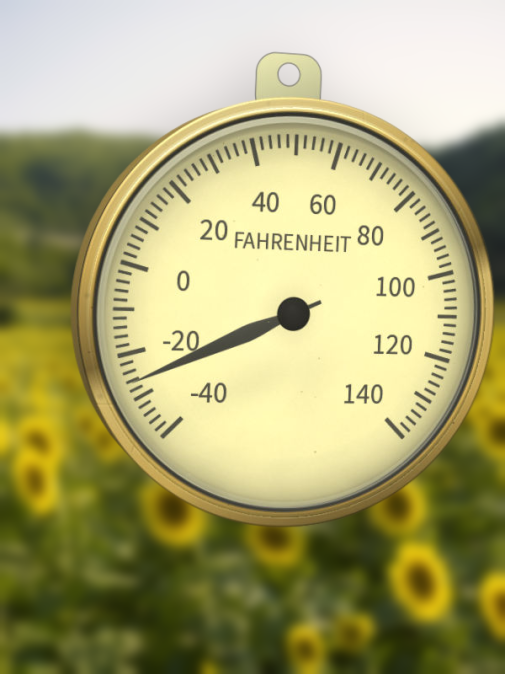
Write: -26 °F
